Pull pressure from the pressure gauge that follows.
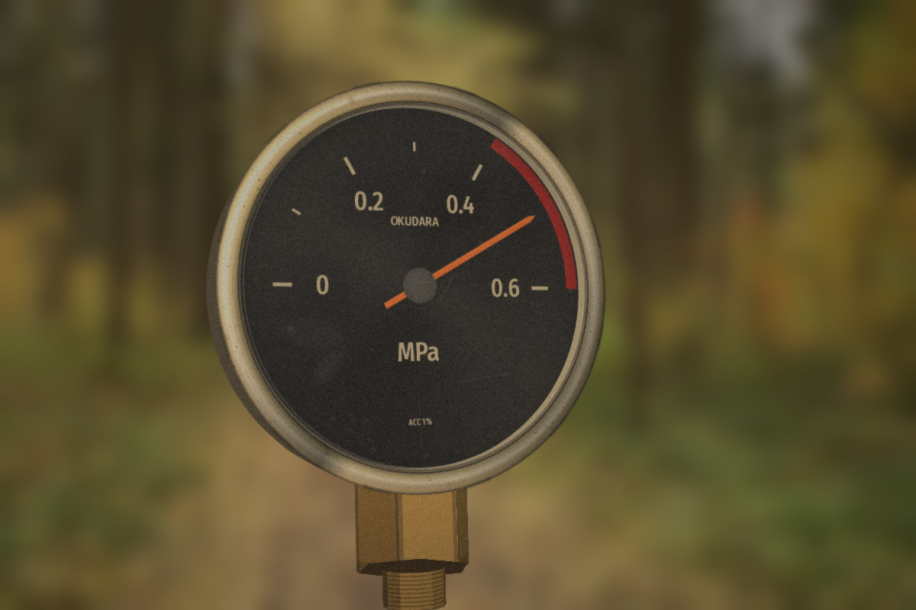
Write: 0.5 MPa
